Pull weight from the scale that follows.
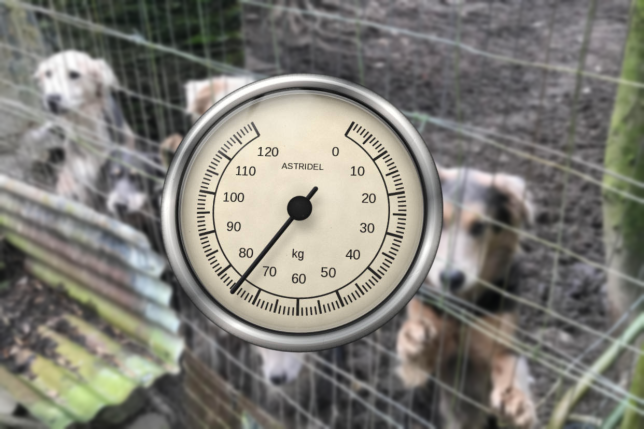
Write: 75 kg
